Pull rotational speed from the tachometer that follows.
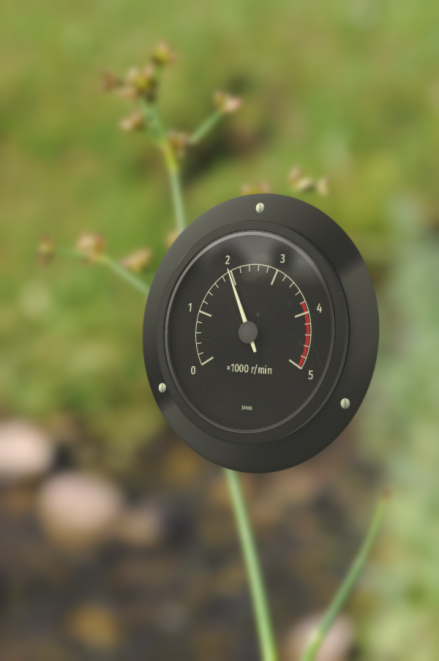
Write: 2000 rpm
